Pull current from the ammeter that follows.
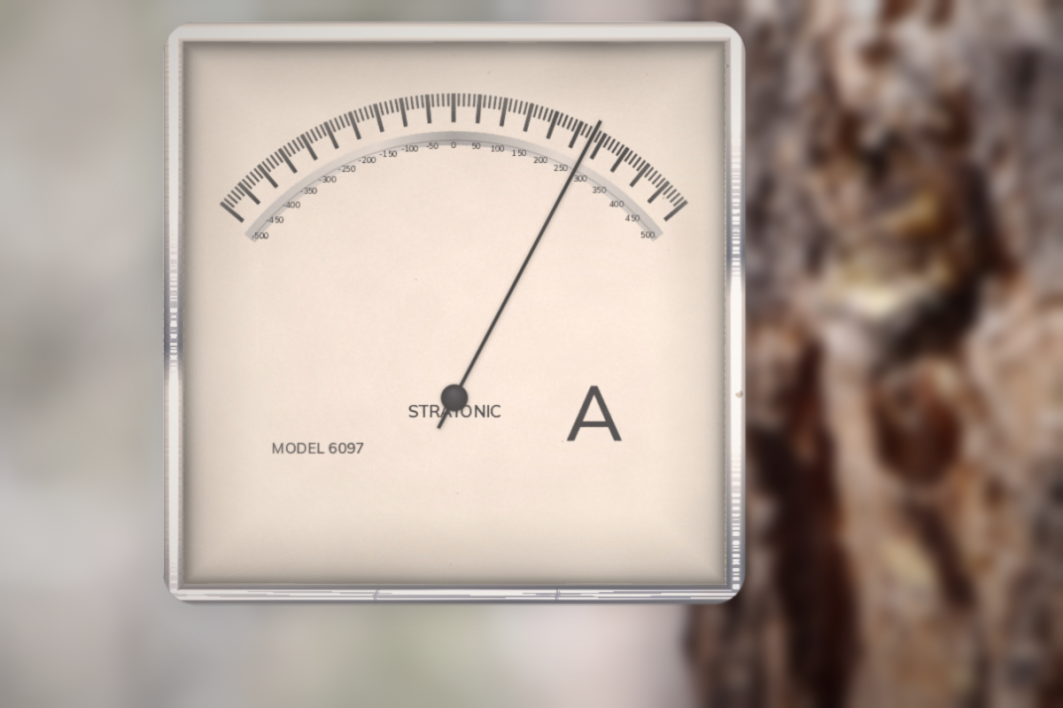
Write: 280 A
